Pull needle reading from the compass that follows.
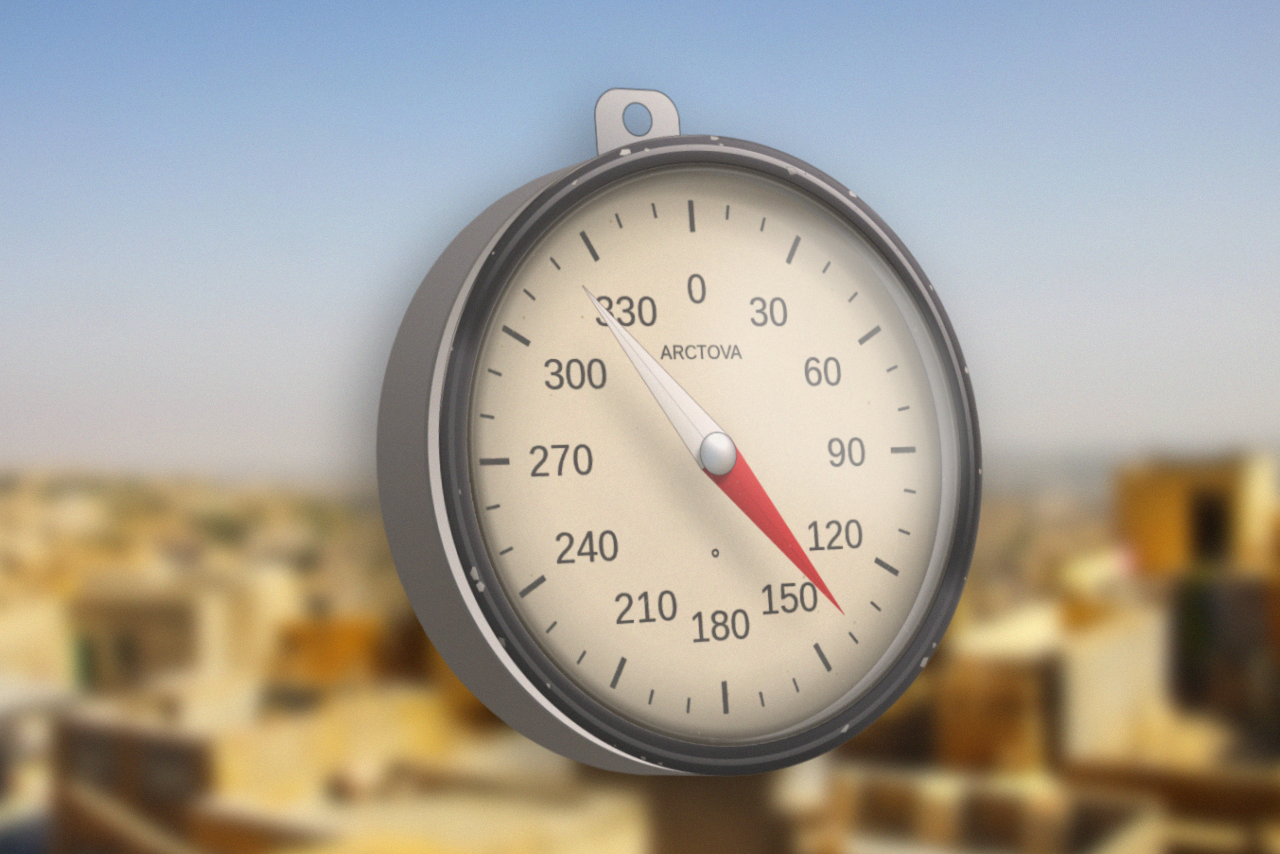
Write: 140 °
